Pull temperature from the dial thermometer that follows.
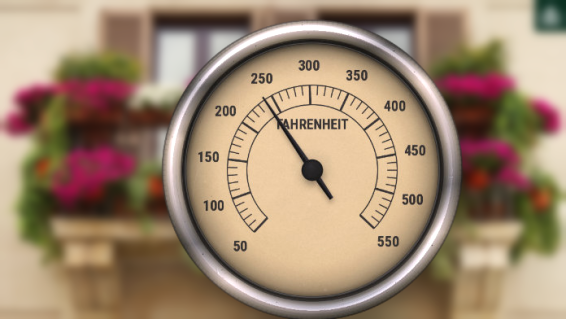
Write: 240 °F
